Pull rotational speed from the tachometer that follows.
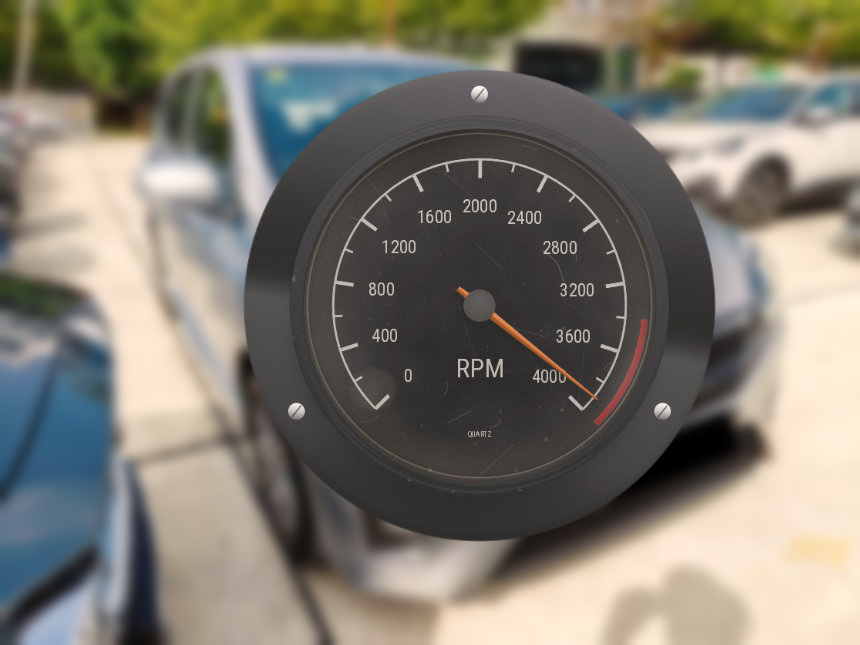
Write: 3900 rpm
